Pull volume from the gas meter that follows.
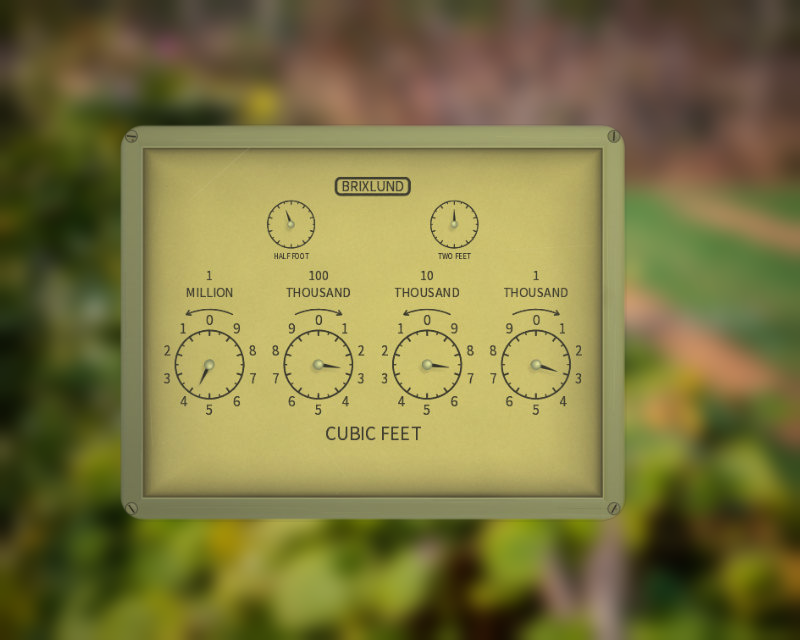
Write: 427300 ft³
